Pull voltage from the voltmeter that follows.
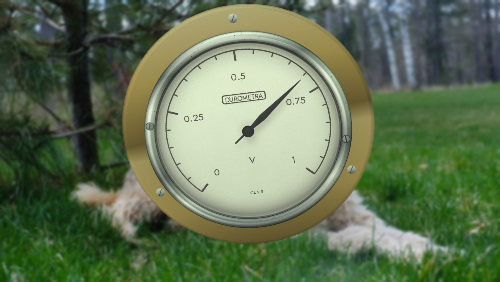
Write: 0.7 V
